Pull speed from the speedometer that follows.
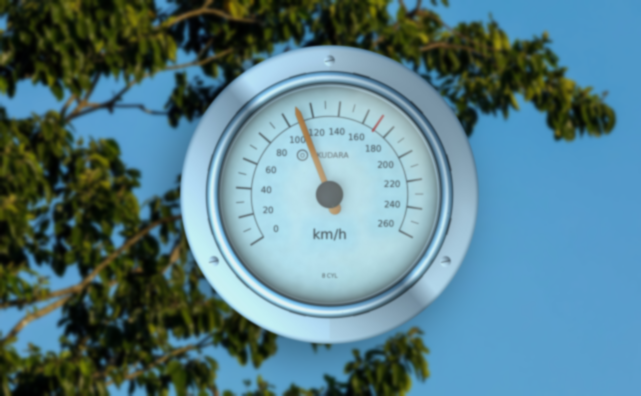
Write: 110 km/h
